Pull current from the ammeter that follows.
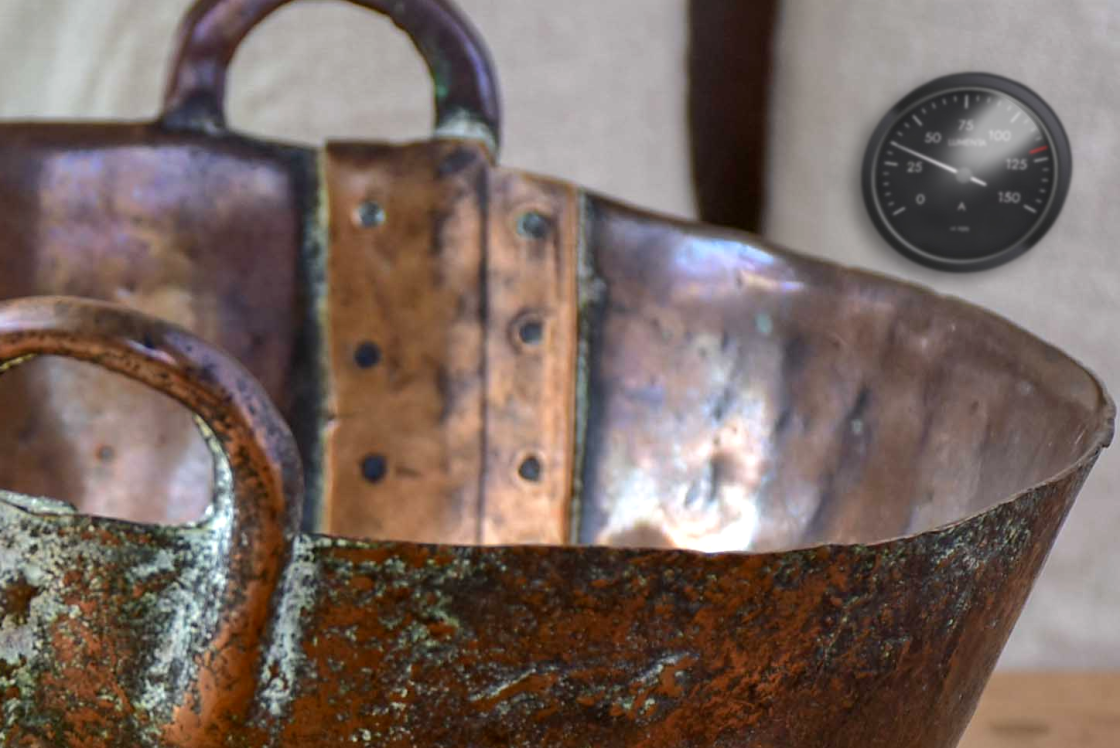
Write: 35 A
